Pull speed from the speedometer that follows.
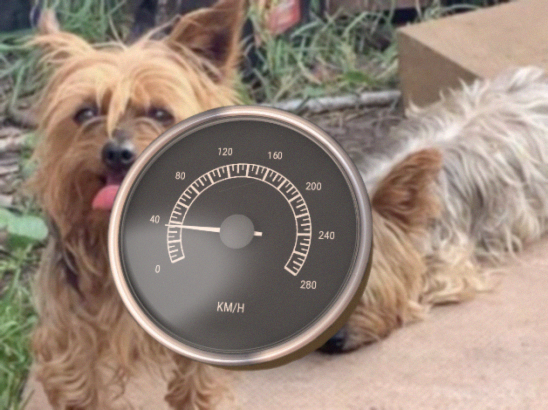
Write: 35 km/h
